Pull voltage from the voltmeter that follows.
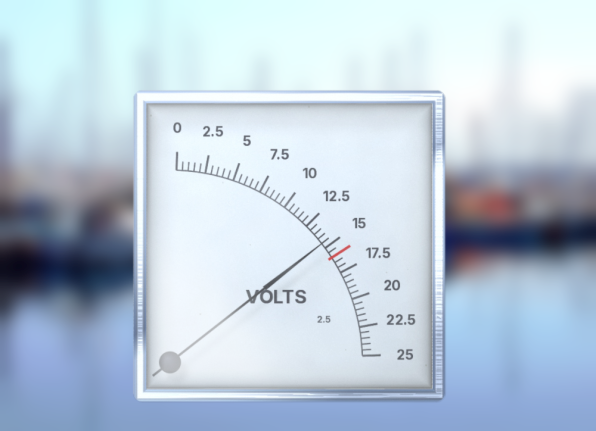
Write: 14.5 V
